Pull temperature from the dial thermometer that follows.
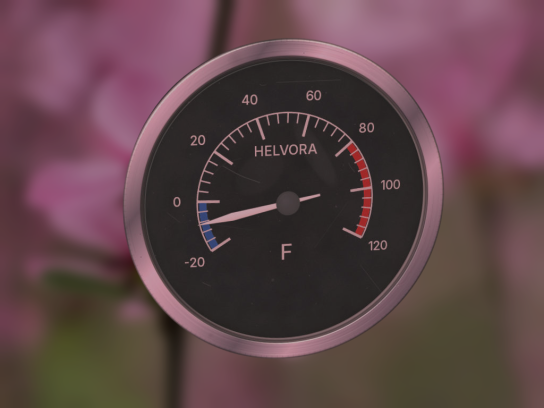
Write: -8 °F
